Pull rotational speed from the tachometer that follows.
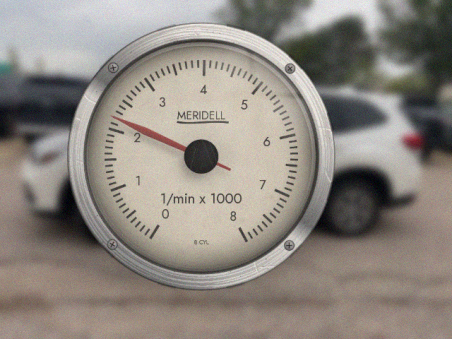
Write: 2200 rpm
